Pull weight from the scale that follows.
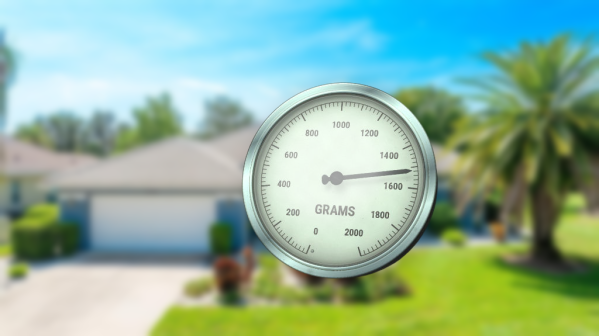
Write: 1520 g
